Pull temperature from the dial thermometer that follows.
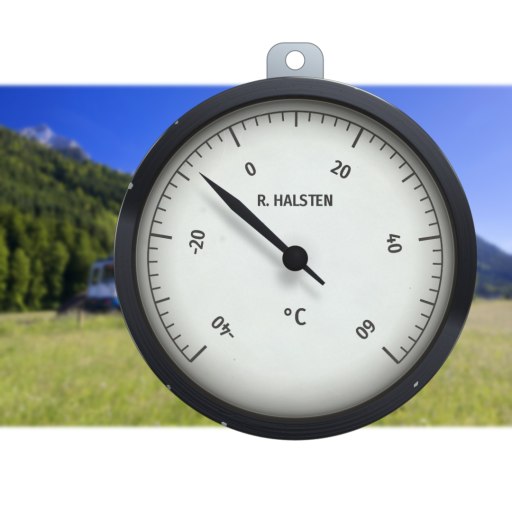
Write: -8 °C
